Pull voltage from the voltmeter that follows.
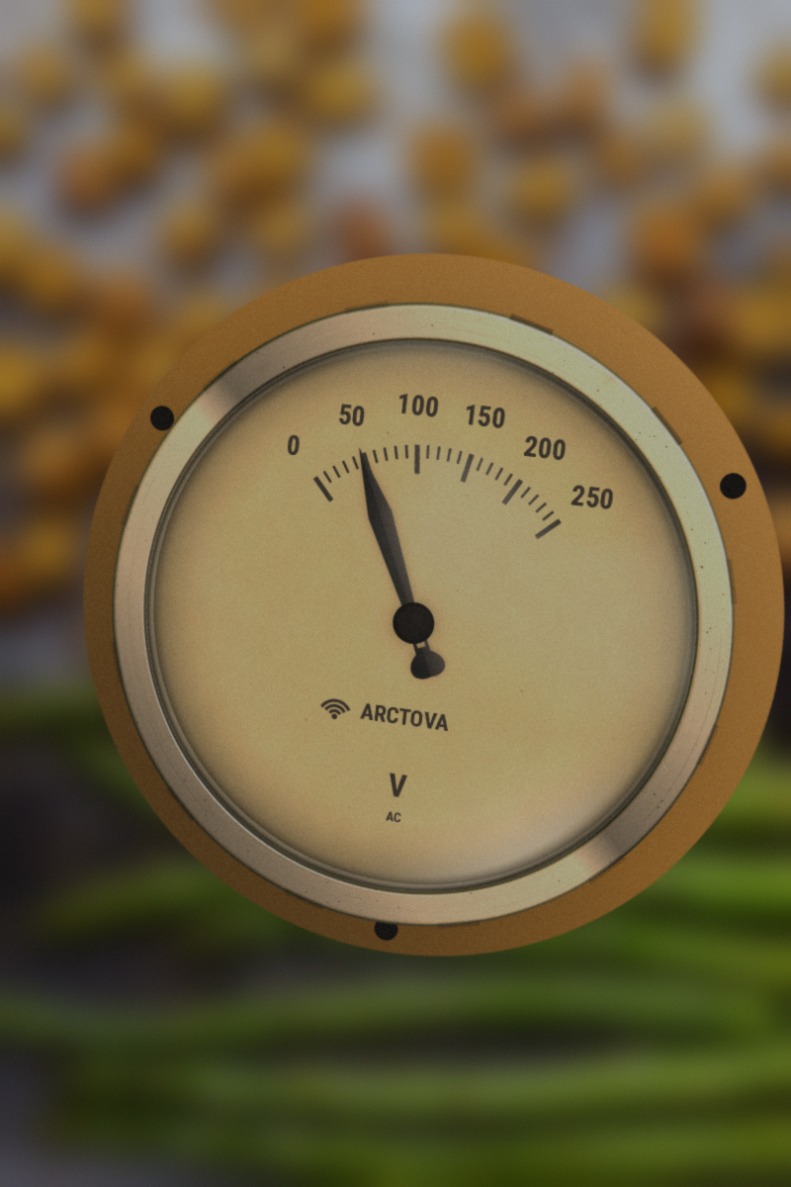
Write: 50 V
